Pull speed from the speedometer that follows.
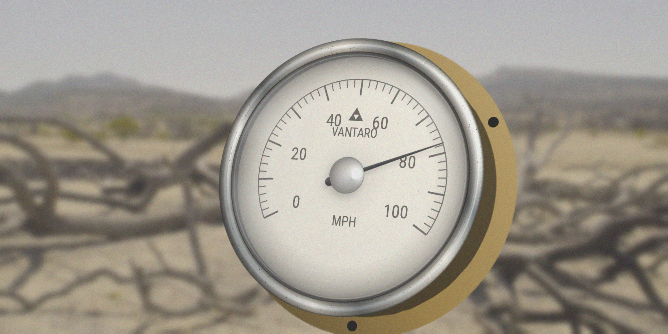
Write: 78 mph
